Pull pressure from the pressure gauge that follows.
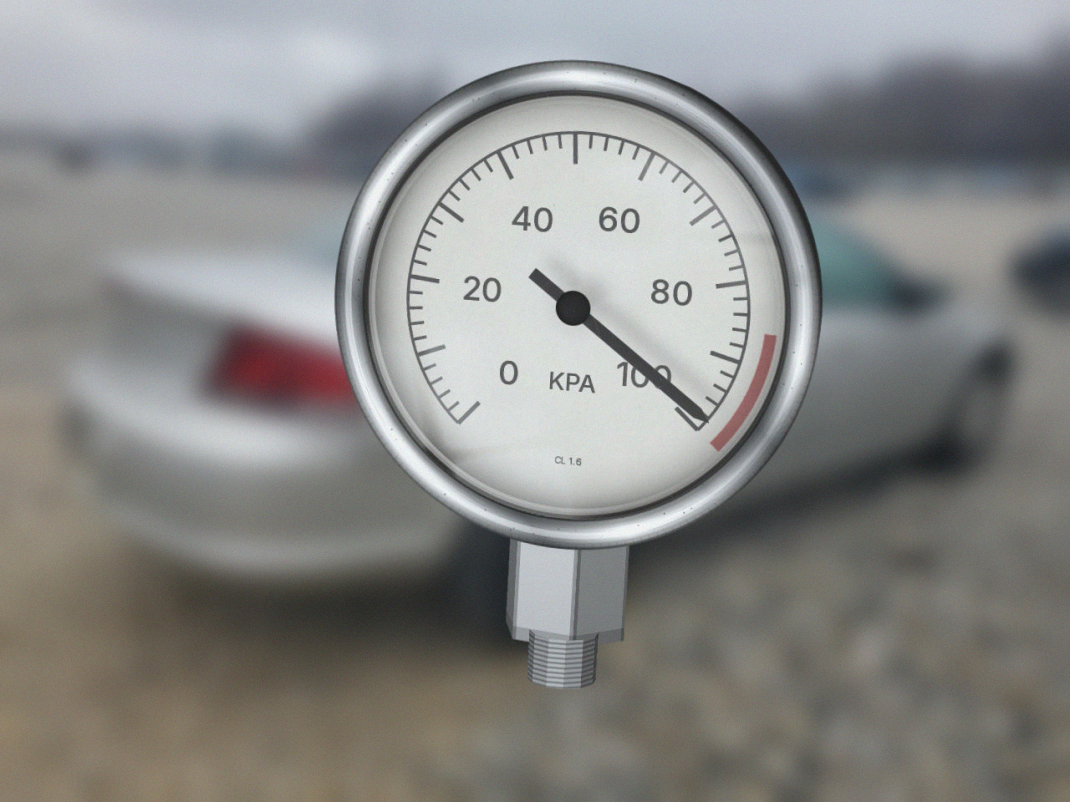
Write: 98 kPa
